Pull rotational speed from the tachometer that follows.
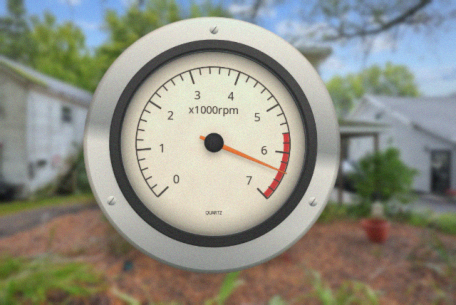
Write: 6400 rpm
